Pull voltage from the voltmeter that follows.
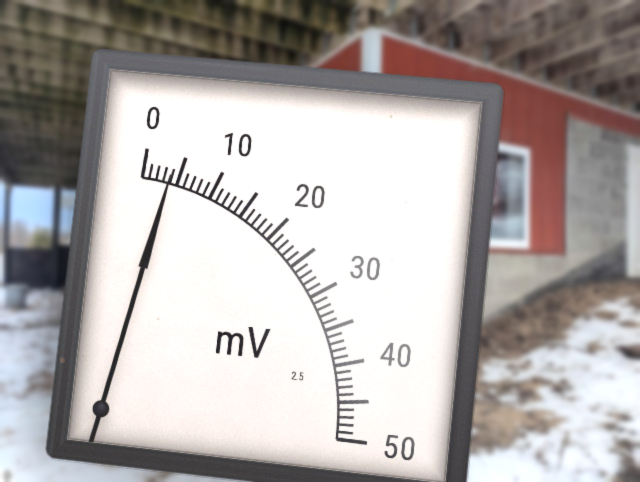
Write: 4 mV
